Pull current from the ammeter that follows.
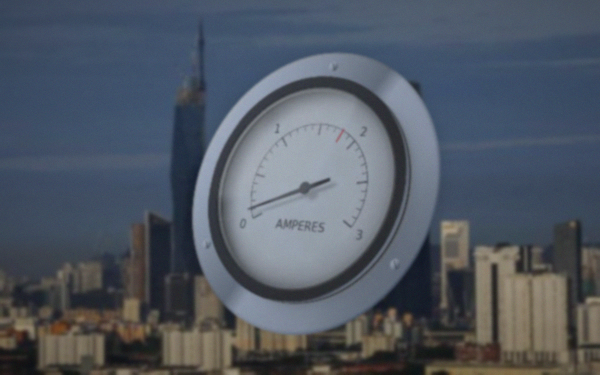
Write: 0.1 A
